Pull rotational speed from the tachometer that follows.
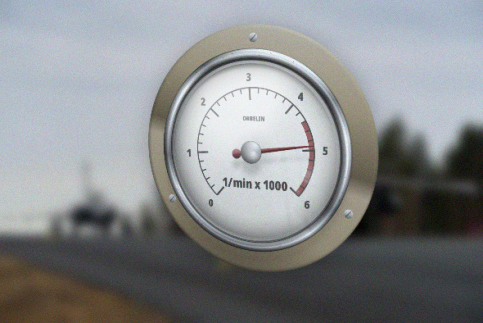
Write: 4900 rpm
